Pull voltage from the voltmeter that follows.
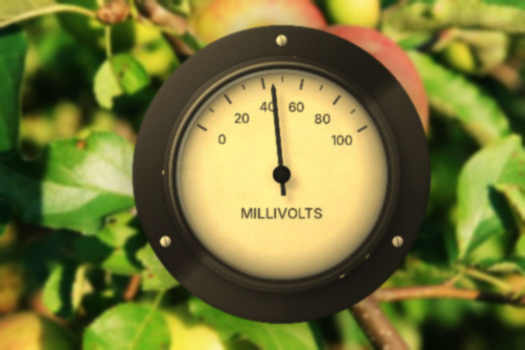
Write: 45 mV
